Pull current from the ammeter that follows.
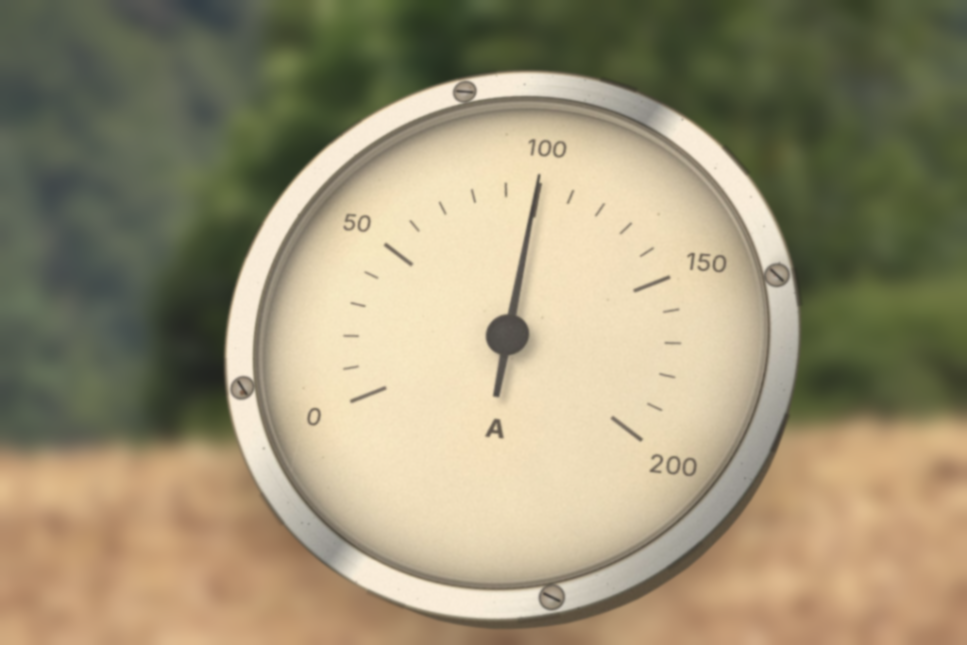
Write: 100 A
